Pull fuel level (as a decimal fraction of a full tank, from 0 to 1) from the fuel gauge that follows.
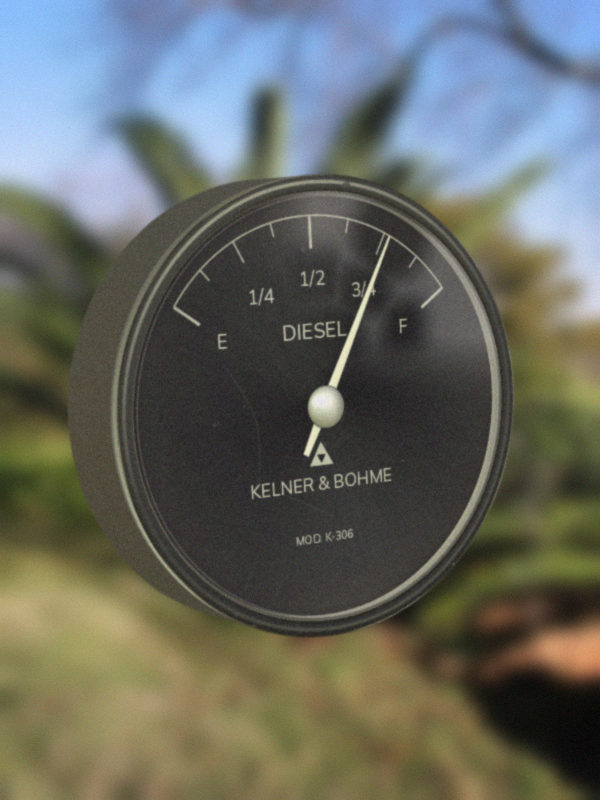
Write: 0.75
